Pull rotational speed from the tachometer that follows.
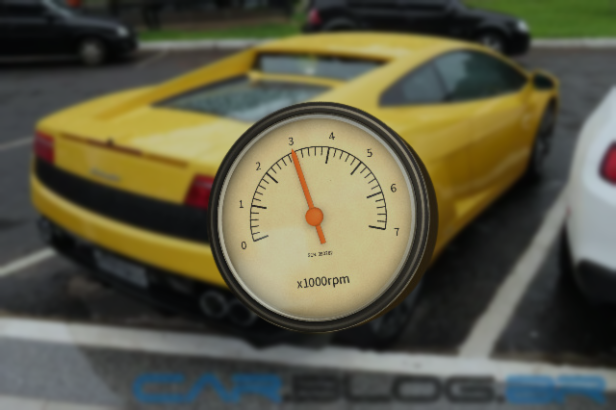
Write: 3000 rpm
